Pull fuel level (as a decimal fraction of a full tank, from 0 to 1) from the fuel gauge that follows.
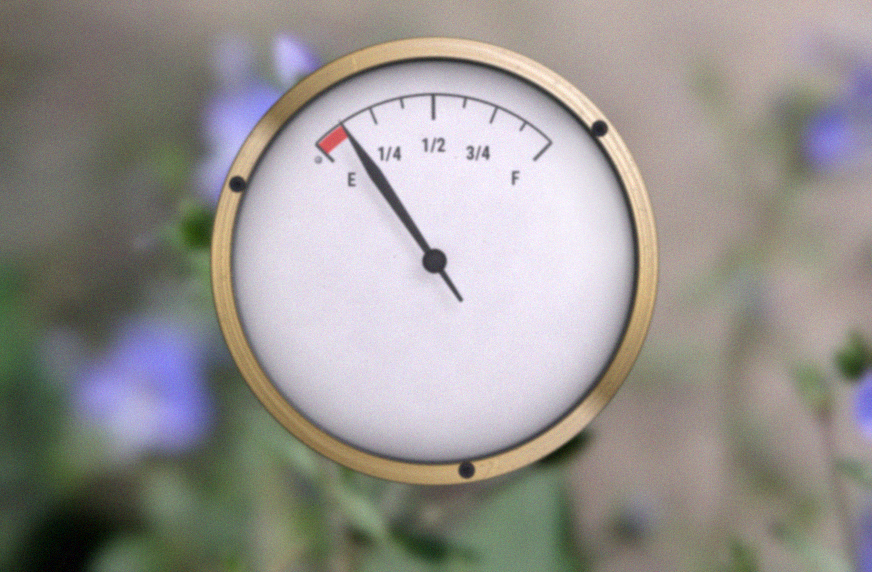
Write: 0.125
